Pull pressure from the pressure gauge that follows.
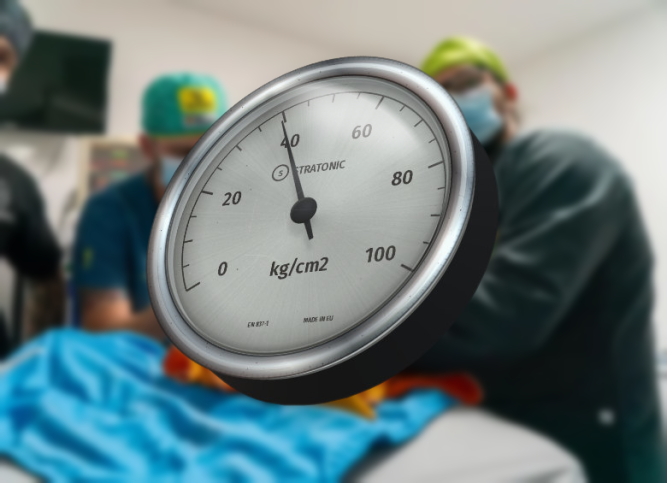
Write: 40 kg/cm²
